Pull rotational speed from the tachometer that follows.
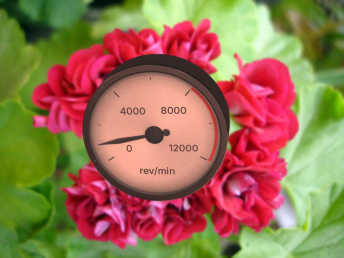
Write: 1000 rpm
